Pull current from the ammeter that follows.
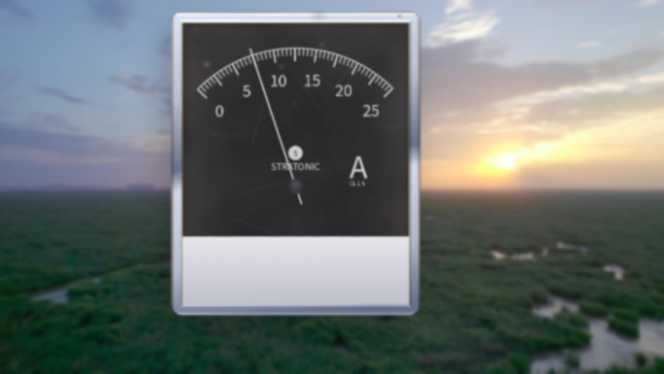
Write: 7.5 A
